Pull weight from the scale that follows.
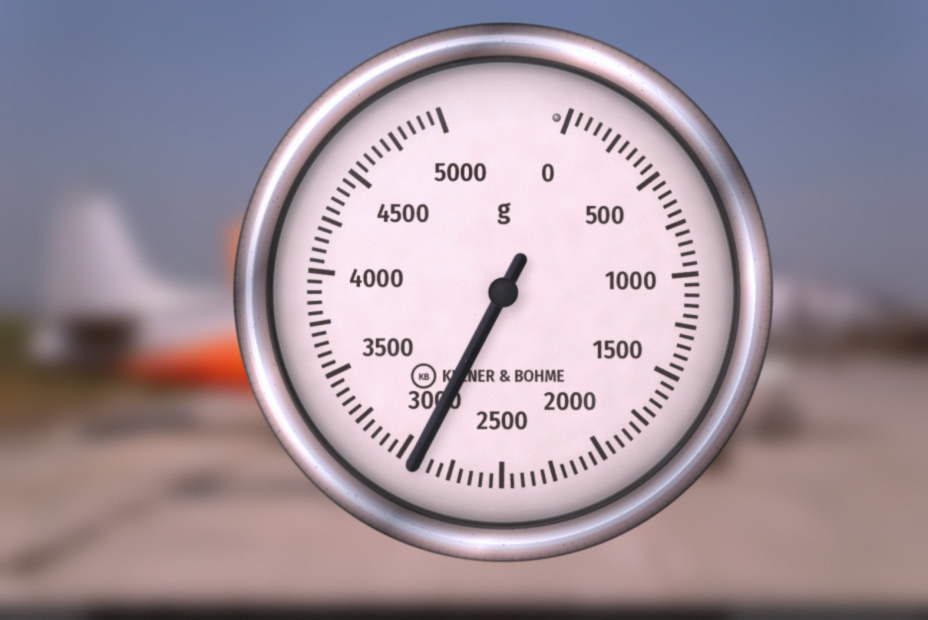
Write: 2925 g
